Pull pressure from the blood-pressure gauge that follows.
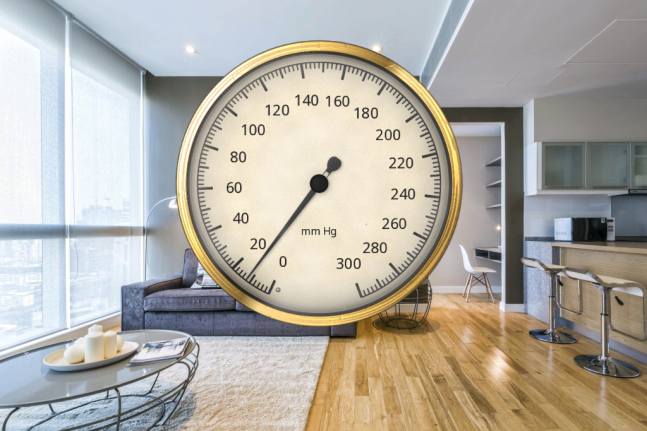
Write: 12 mmHg
